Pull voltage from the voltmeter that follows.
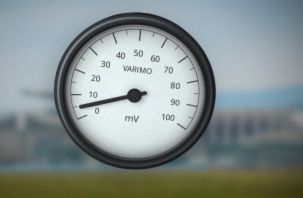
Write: 5 mV
